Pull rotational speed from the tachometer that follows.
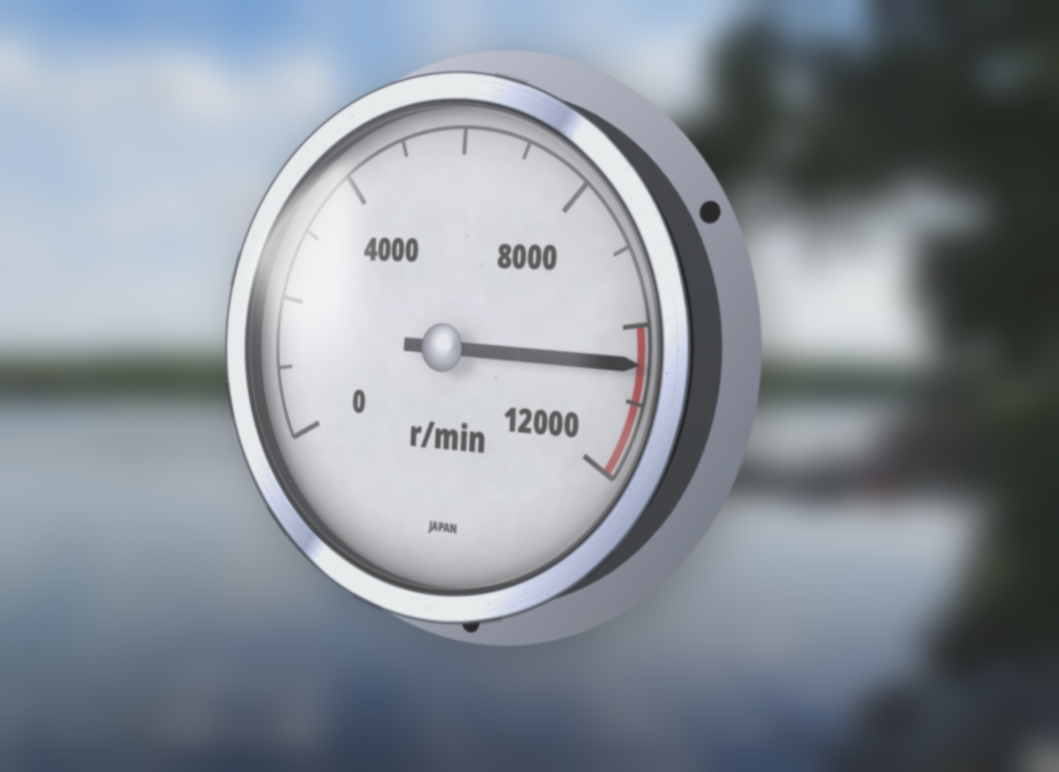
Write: 10500 rpm
